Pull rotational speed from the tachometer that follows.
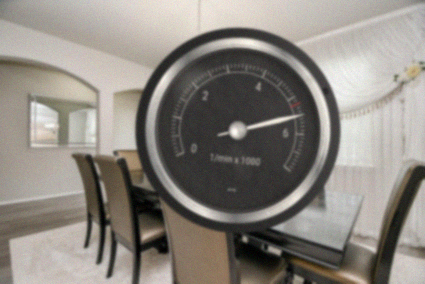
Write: 5500 rpm
